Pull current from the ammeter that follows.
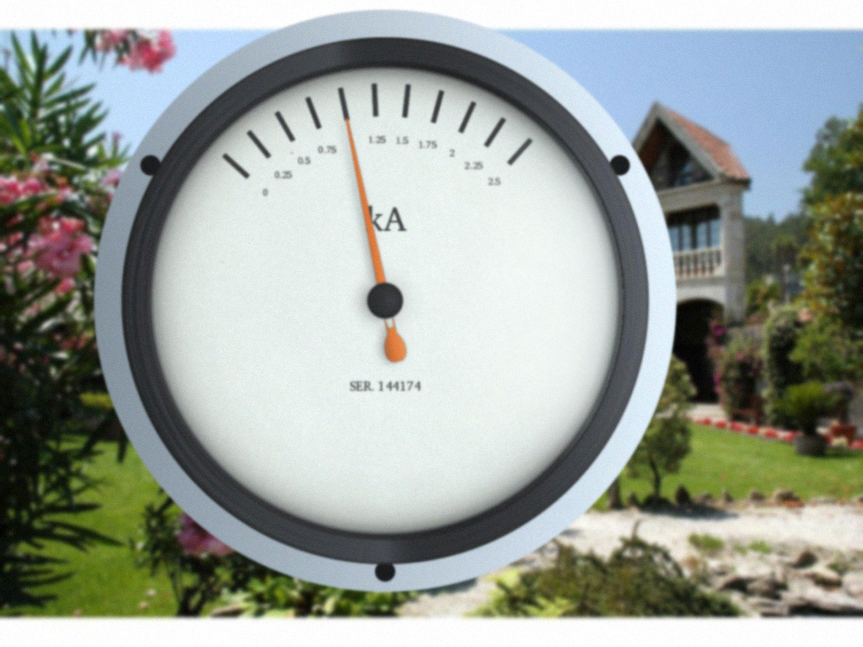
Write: 1 kA
